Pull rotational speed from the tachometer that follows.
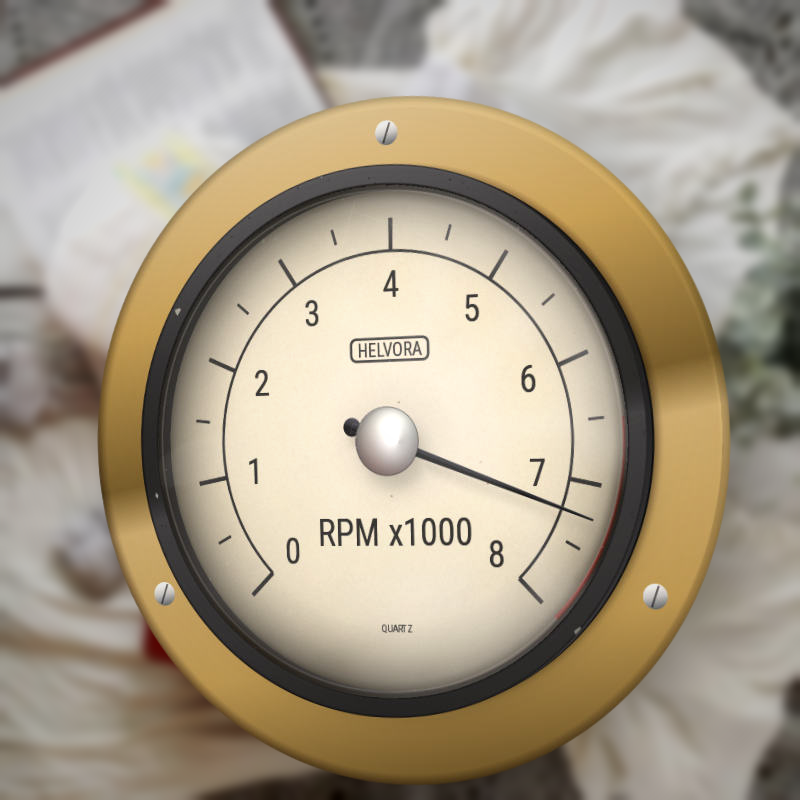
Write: 7250 rpm
